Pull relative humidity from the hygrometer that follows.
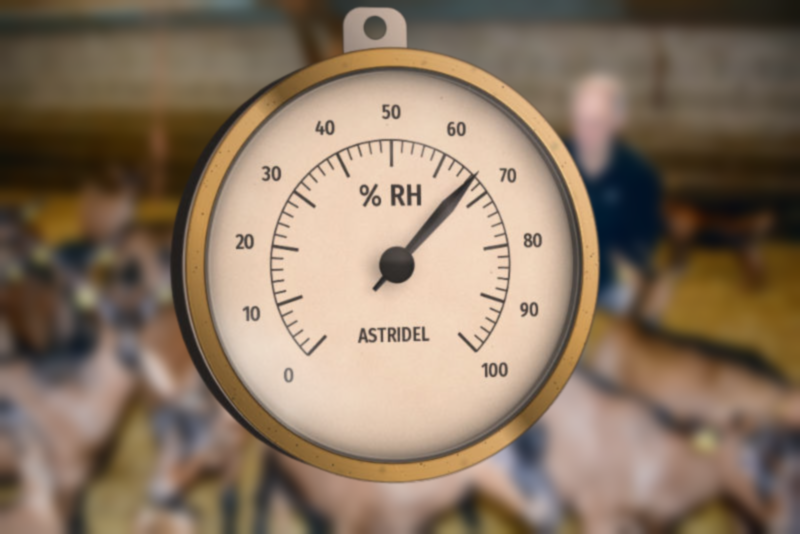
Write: 66 %
